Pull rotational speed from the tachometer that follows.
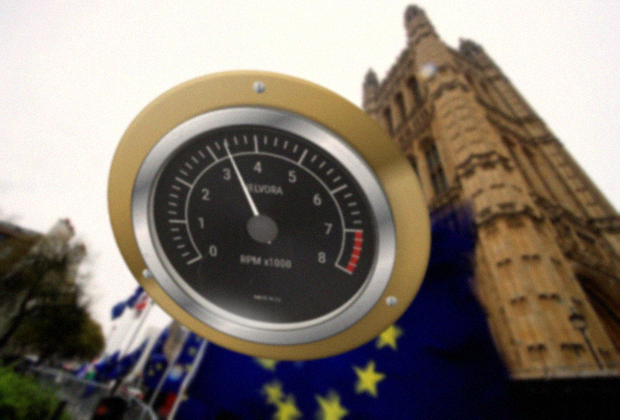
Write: 3400 rpm
